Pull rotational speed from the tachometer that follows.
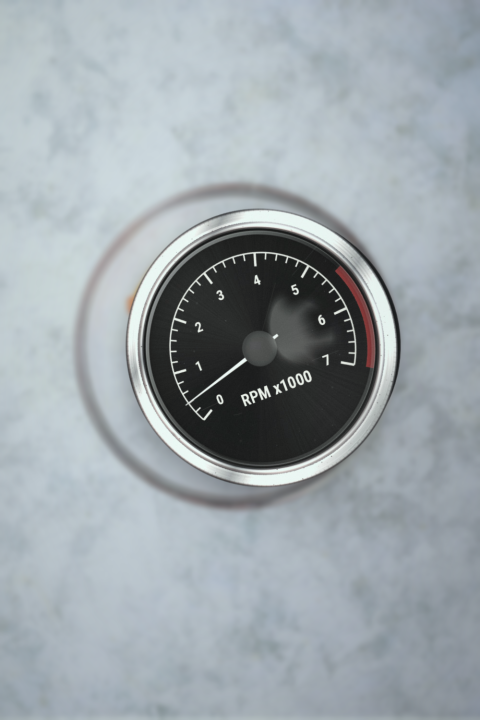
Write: 400 rpm
